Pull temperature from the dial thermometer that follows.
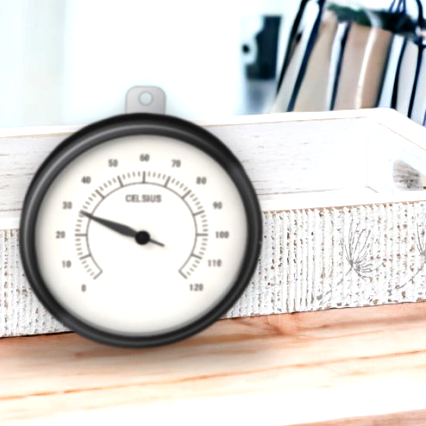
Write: 30 °C
